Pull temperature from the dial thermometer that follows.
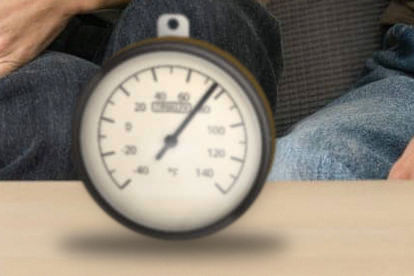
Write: 75 °F
